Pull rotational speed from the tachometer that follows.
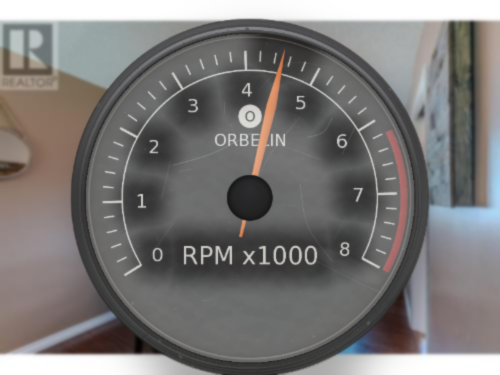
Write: 4500 rpm
